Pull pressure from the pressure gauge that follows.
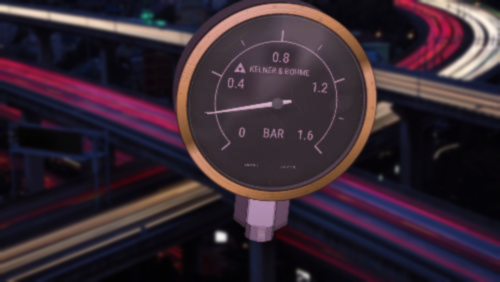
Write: 0.2 bar
